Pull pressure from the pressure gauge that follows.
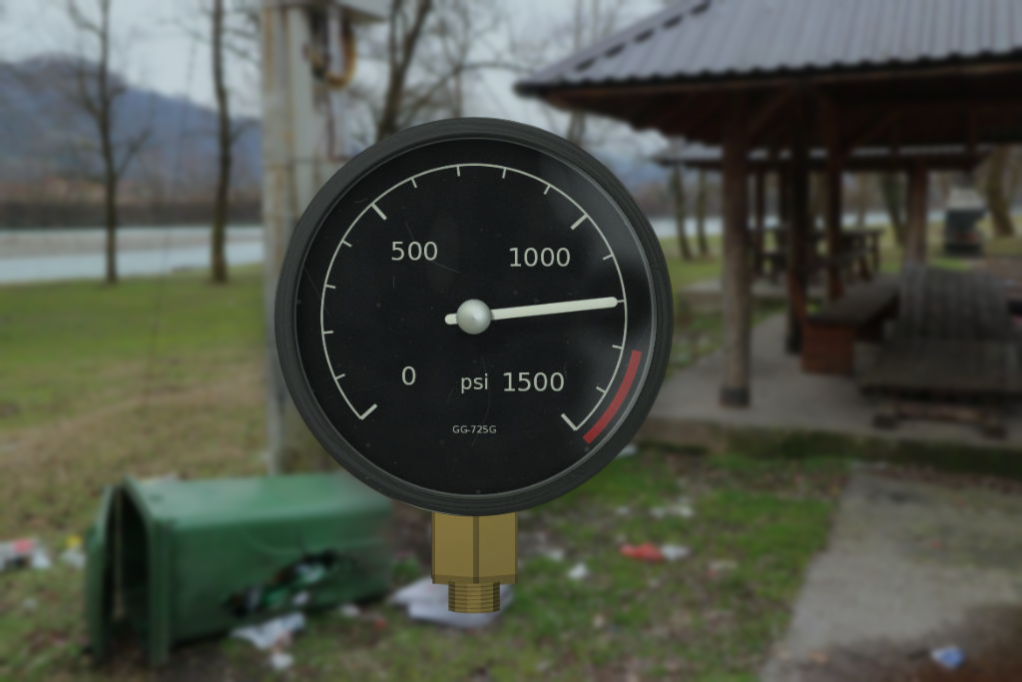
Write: 1200 psi
